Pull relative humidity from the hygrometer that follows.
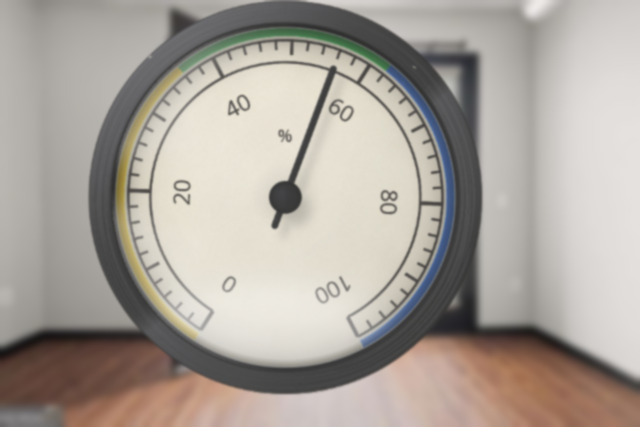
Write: 56 %
